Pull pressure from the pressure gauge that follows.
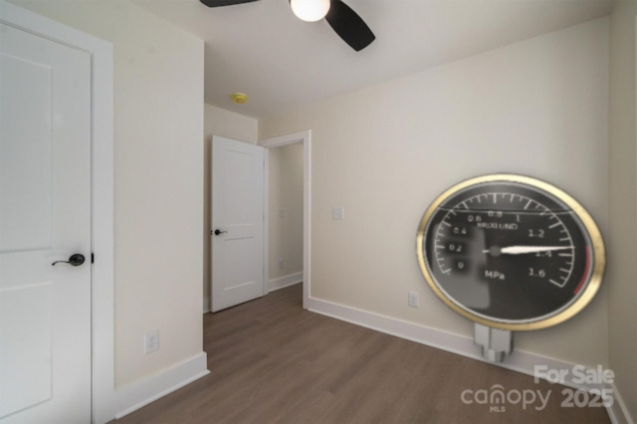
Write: 1.35 MPa
